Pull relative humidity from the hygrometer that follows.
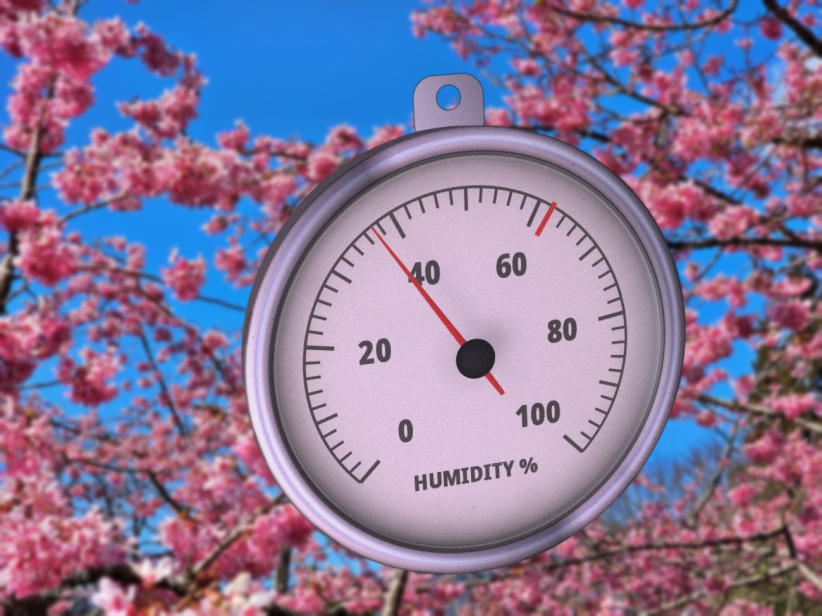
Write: 37 %
